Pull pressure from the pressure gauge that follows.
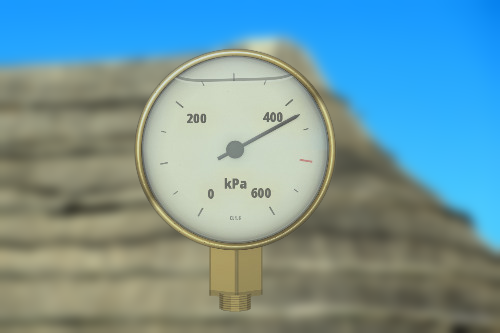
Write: 425 kPa
